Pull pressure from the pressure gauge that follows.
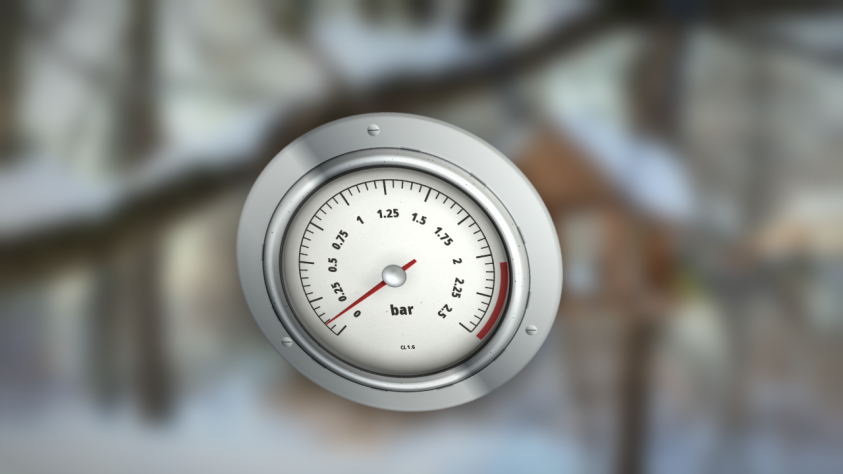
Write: 0.1 bar
